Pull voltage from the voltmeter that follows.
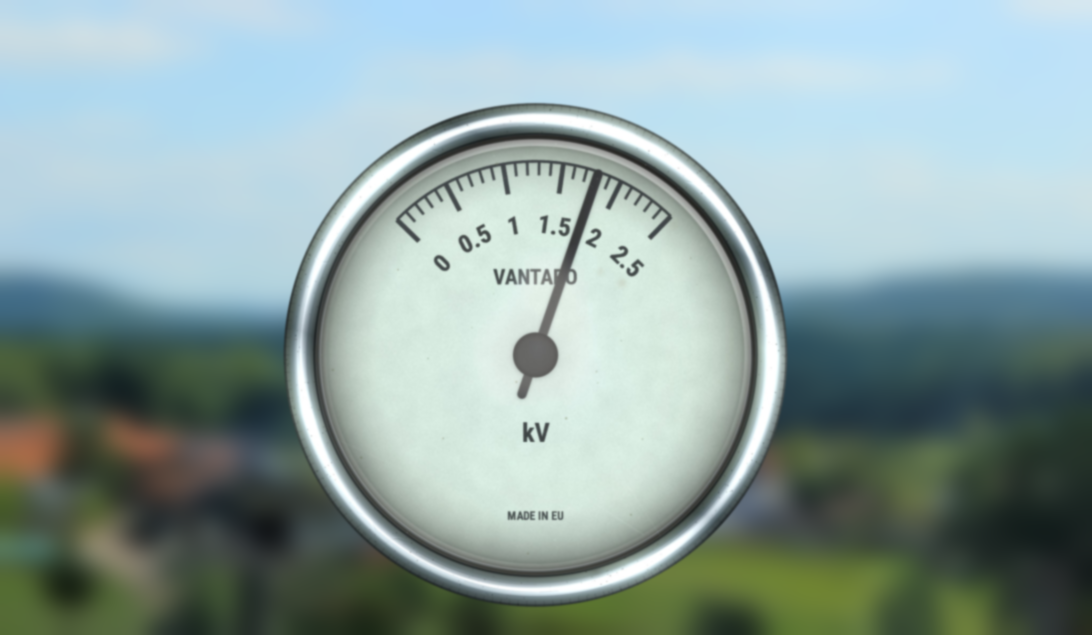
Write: 1.8 kV
